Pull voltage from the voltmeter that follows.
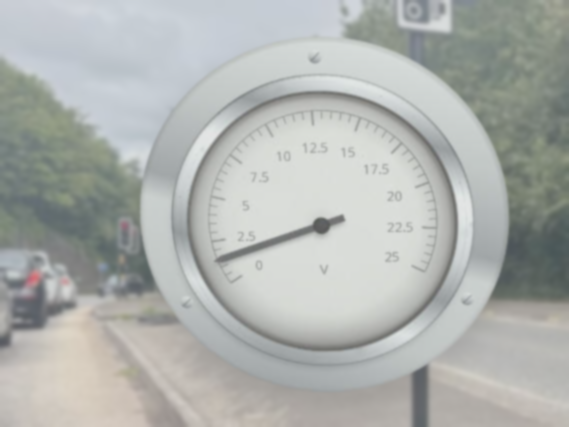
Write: 1.5 V
